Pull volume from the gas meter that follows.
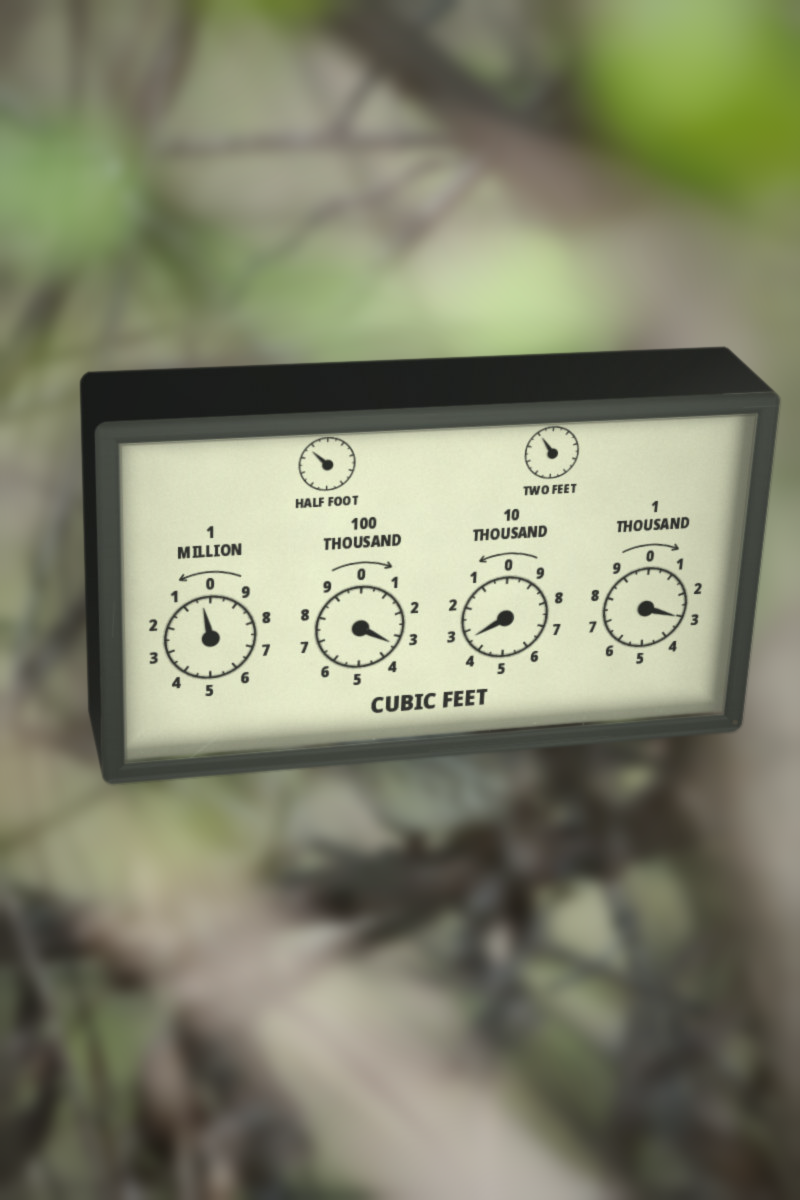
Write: 33300 ft³
